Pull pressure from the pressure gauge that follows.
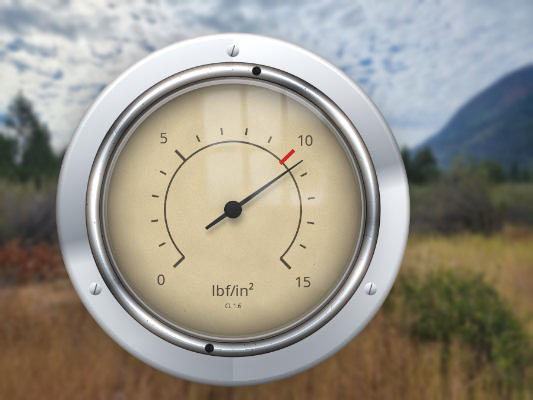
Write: 10.5 psi
